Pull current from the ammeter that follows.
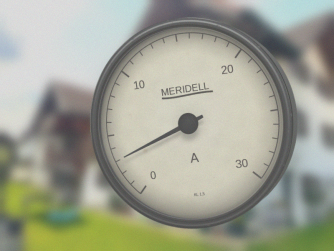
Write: 3 A
